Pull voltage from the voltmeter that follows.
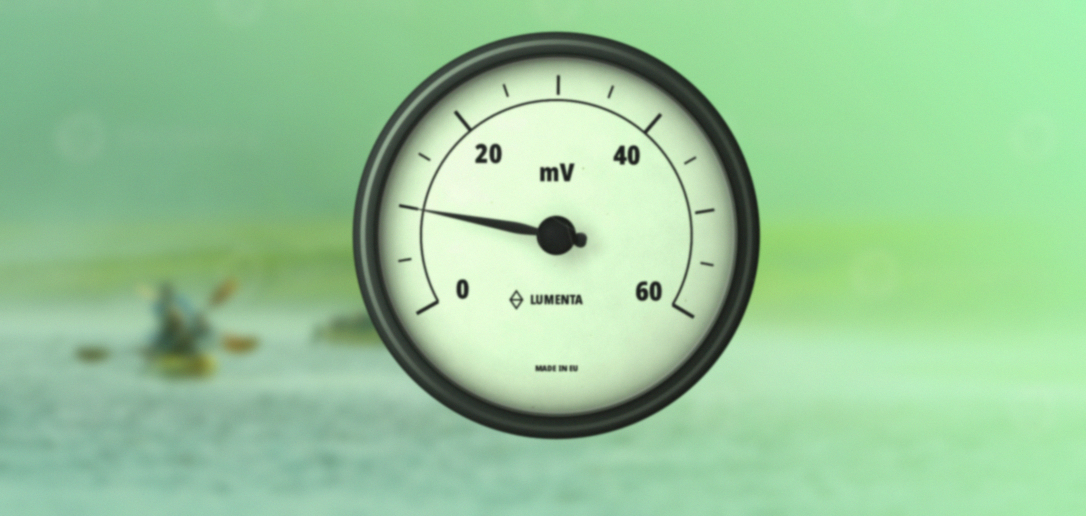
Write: 10 mV
